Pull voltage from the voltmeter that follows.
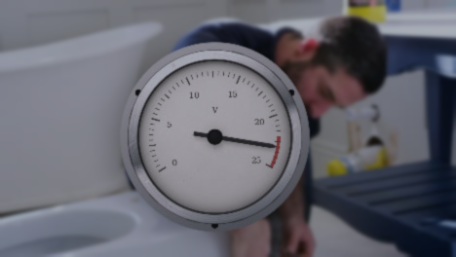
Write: 23 V
